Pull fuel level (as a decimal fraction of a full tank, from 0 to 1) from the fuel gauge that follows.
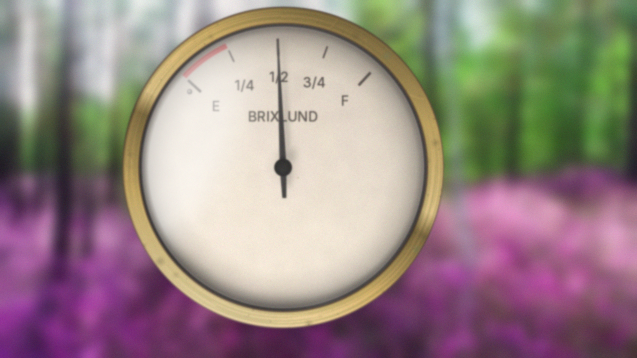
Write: 0.5
